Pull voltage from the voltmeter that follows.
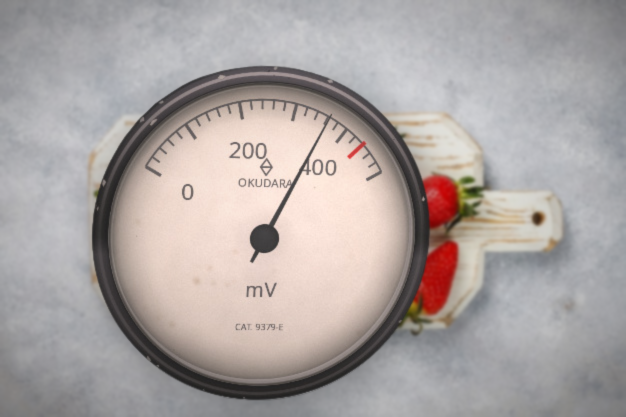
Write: 360 mV
